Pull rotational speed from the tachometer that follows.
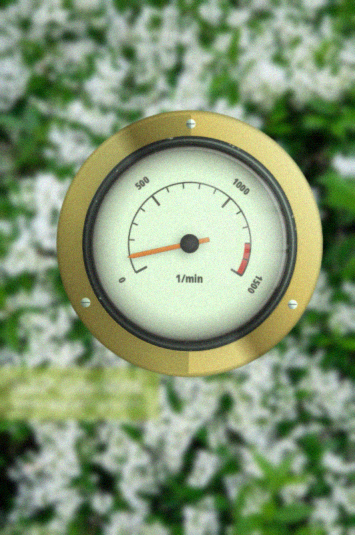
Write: 100 rpm
